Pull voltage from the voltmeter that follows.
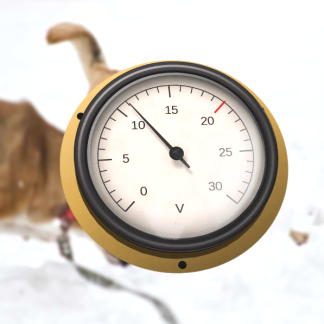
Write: 11 V
